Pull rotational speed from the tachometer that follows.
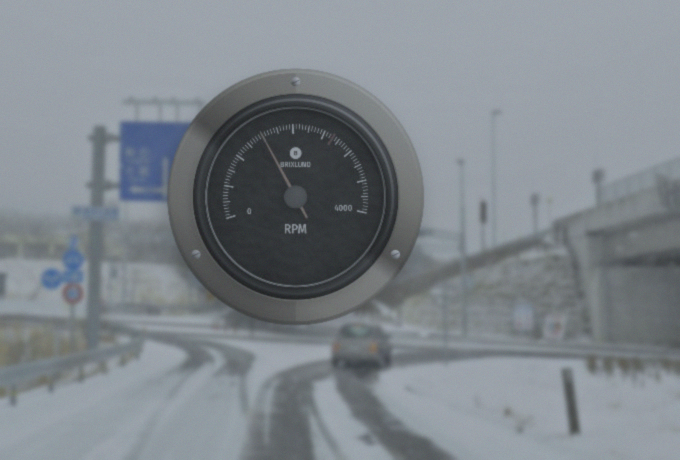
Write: 1500 rpm
